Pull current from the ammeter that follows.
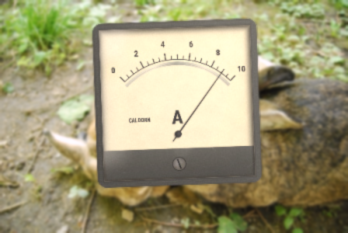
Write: 9 A
